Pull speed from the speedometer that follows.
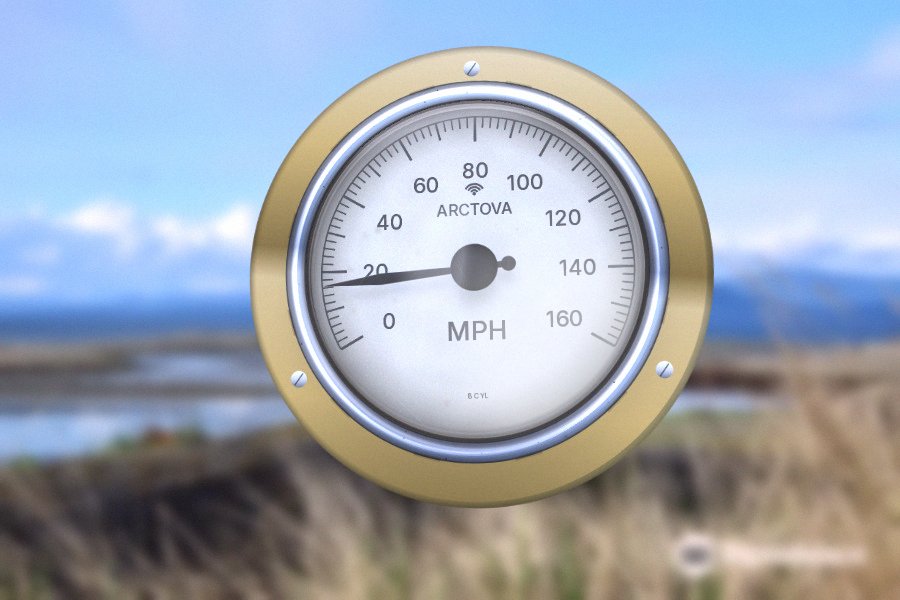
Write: 16 mph
